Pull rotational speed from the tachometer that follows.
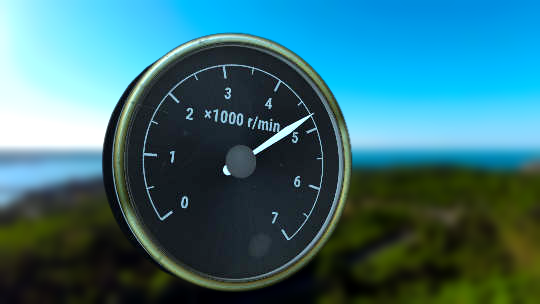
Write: 4750 rpm
